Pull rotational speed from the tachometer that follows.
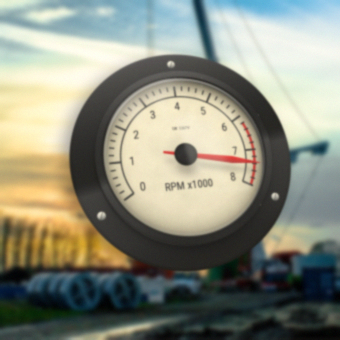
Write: 7400 rpm
